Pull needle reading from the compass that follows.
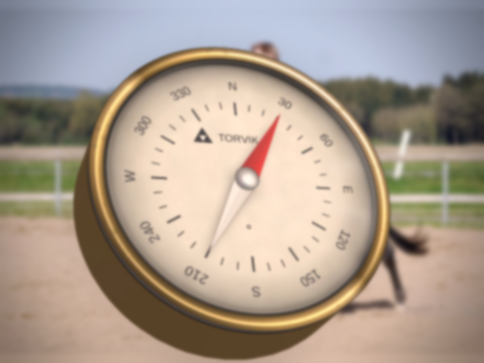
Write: 30 °
